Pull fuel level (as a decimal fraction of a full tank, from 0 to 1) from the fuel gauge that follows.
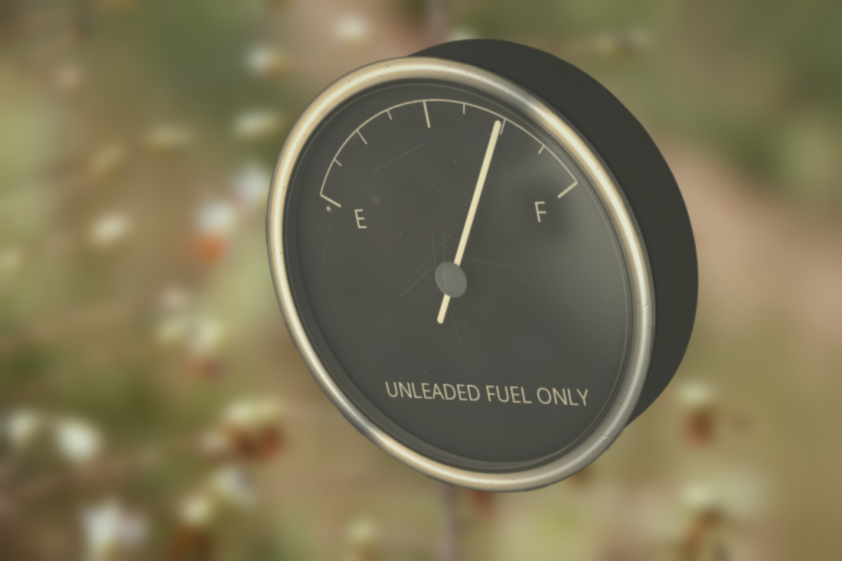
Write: 0.75
